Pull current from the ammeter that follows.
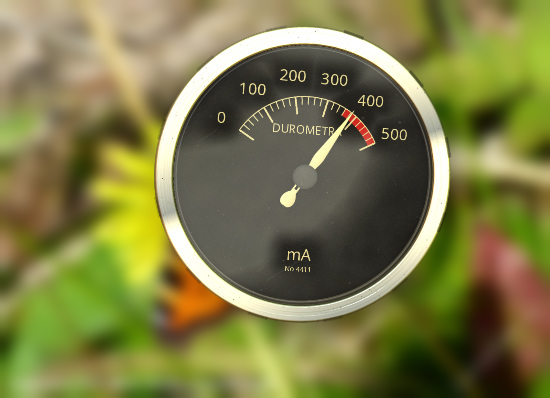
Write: 380 mA
